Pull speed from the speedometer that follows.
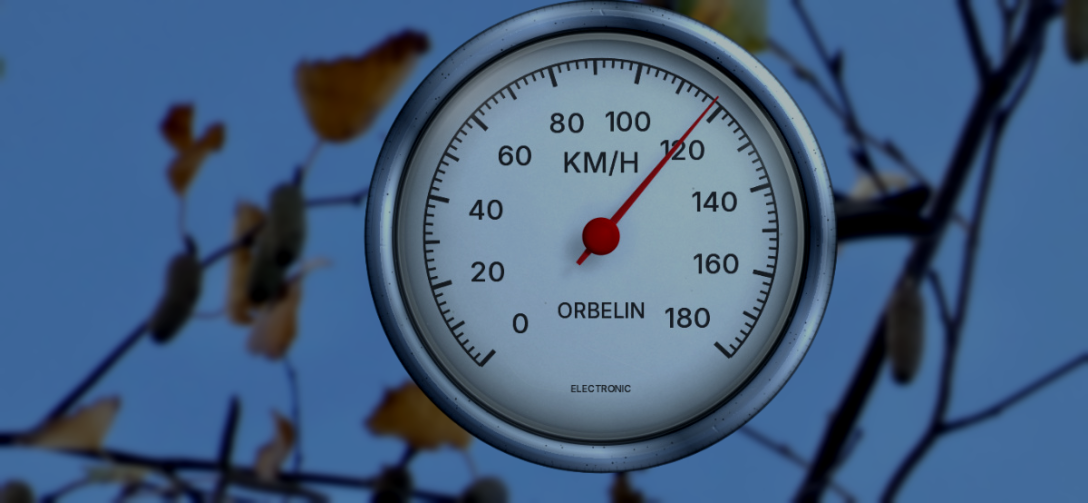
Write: 118 km/h
